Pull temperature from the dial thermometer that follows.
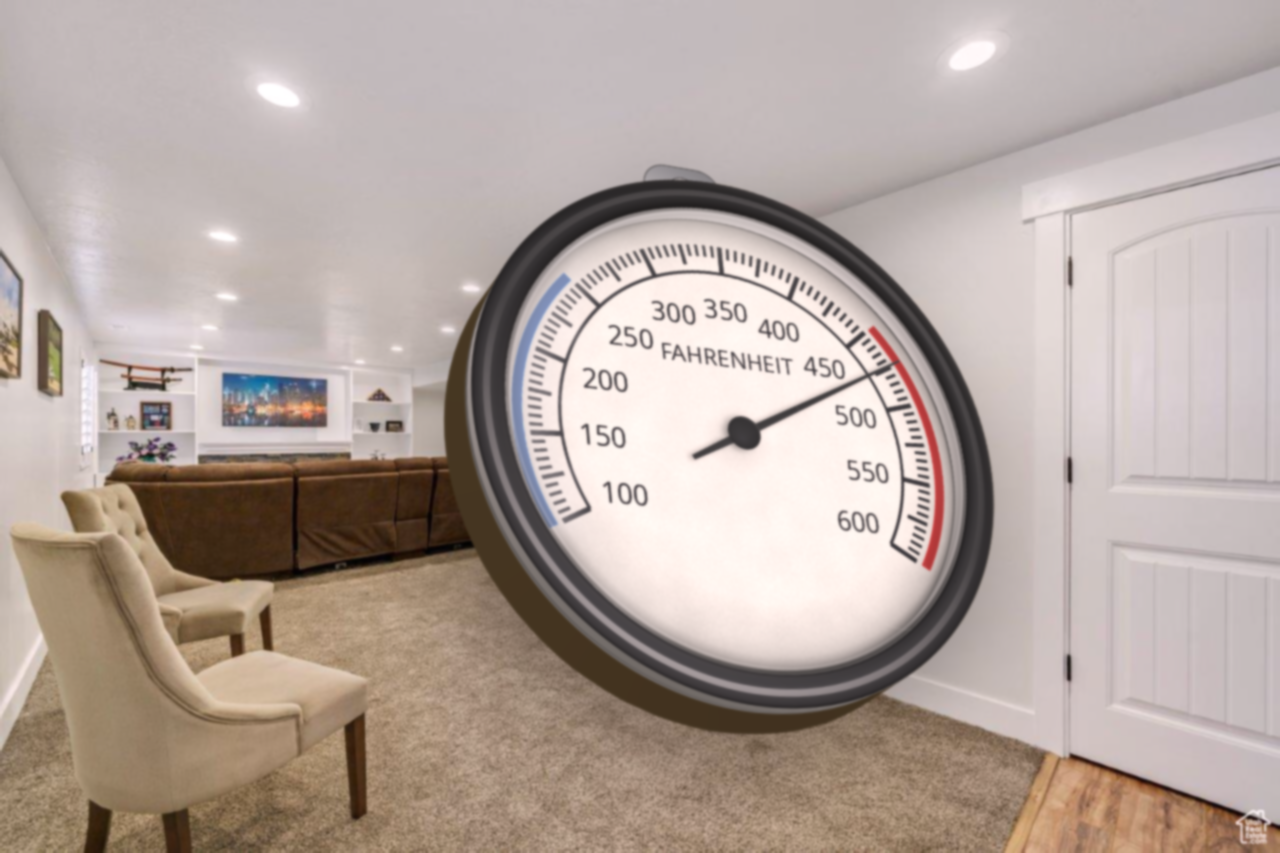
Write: 475 °F
